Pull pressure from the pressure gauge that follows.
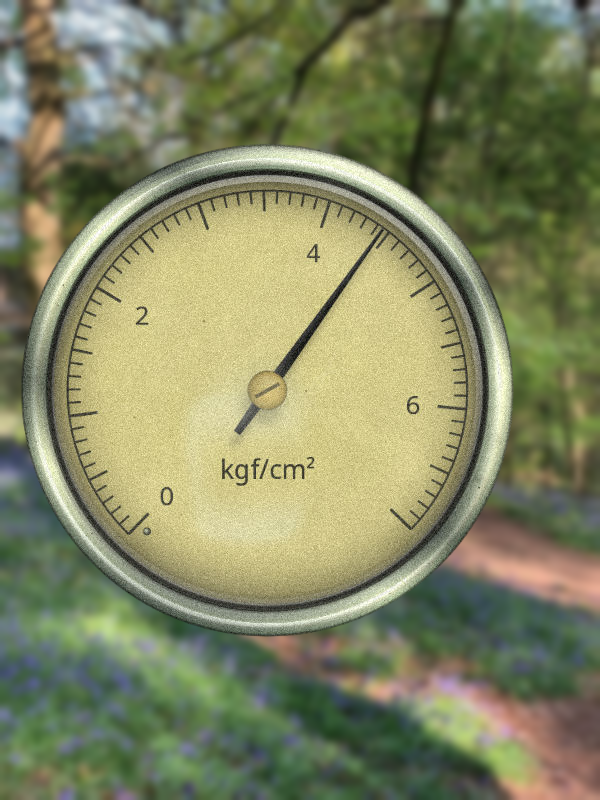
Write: 4.45 kg/cm²
